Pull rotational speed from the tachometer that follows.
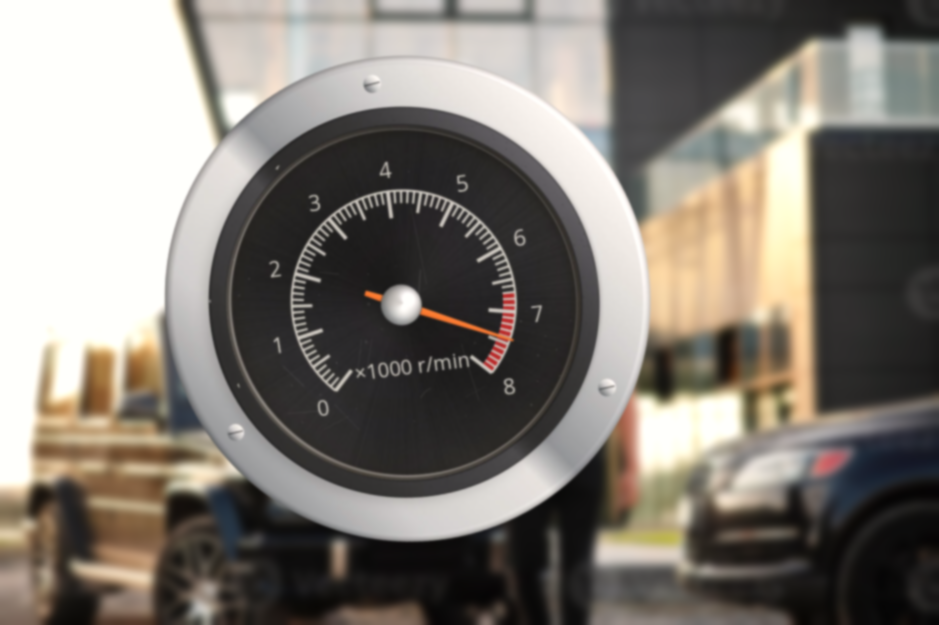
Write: 7400 rpm
